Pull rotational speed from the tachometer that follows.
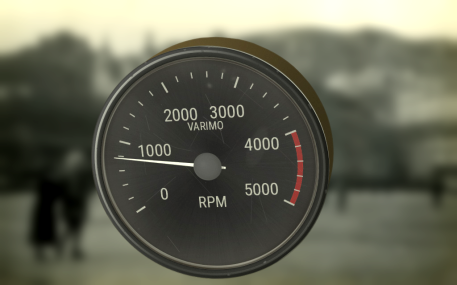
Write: 800 rpm
